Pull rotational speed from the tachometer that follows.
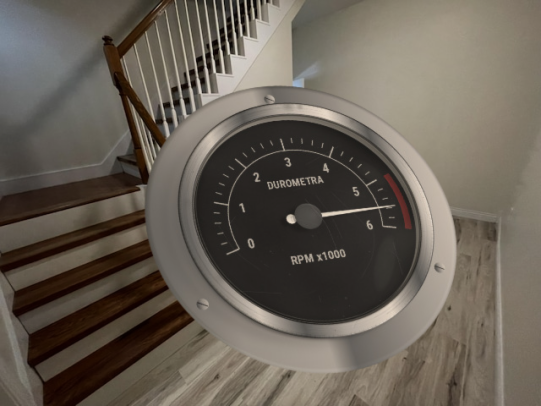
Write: 5600 rpm
